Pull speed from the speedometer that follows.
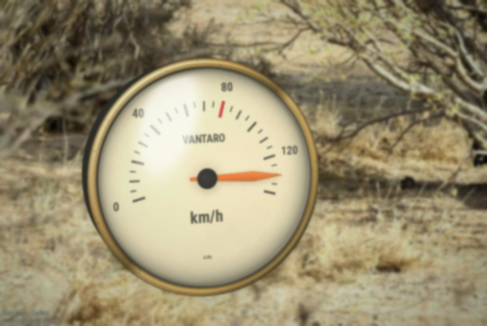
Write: 130 km/h
